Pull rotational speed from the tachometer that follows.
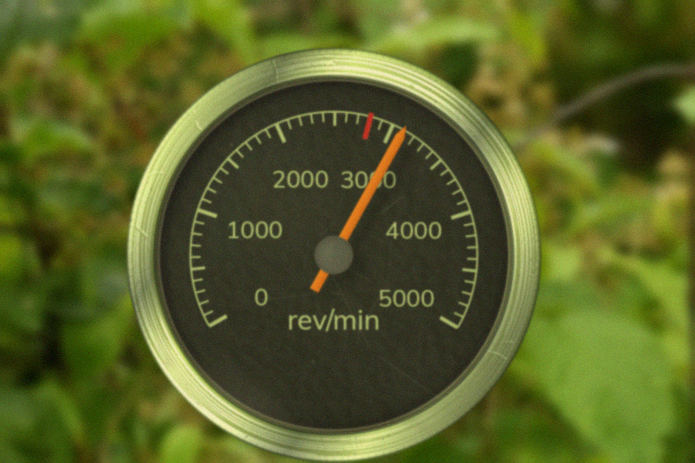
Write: 3100 rpm
